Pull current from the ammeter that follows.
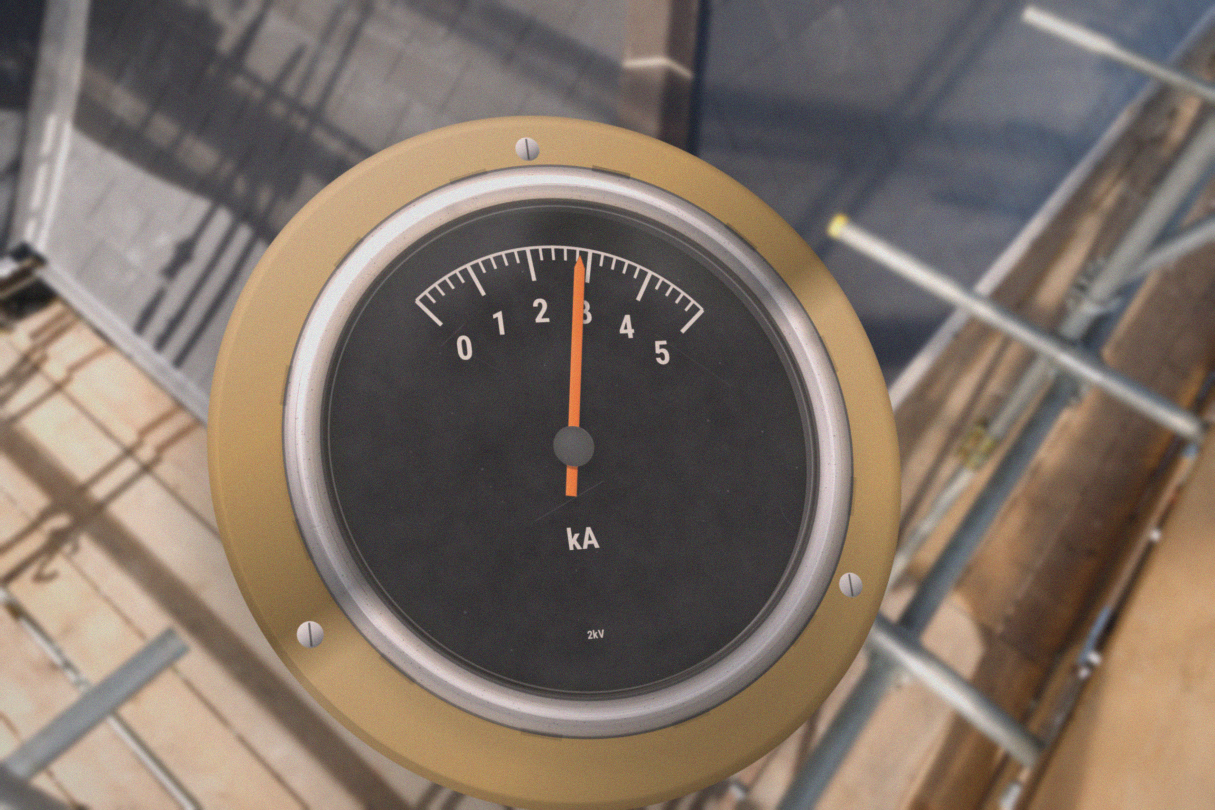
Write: 2.8 kA
